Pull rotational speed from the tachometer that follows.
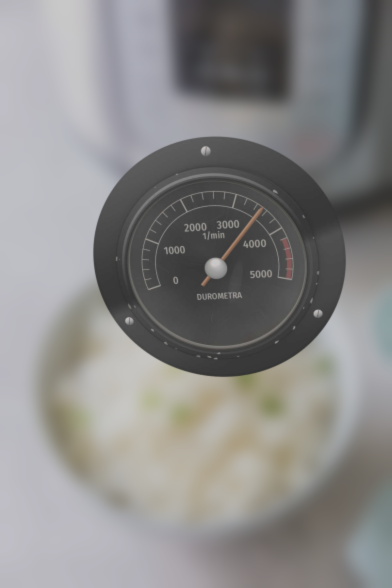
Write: 3500 rpm
